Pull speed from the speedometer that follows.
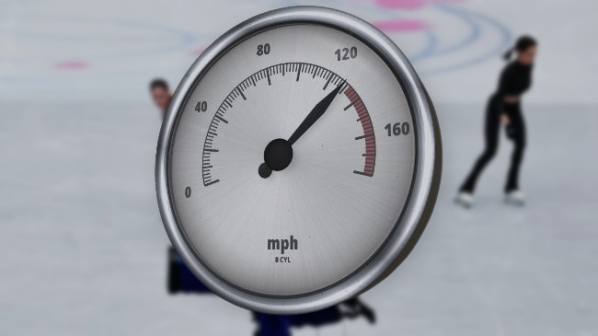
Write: 130 mph
